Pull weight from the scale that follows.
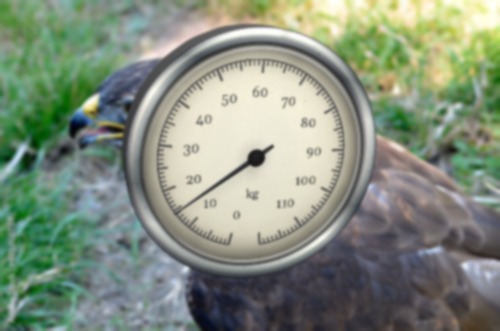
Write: 15 kg
